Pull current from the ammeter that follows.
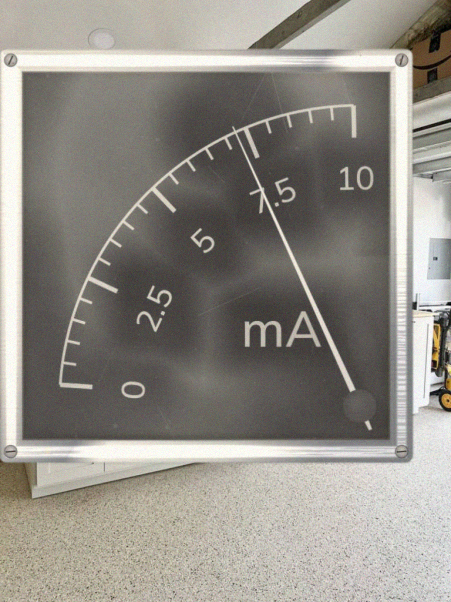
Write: 7.25 mA
